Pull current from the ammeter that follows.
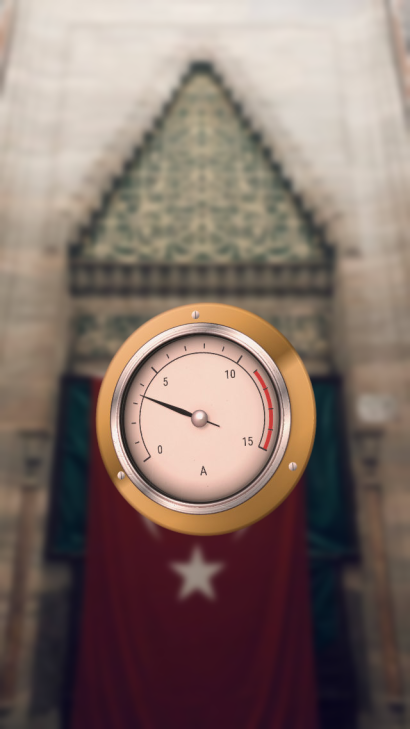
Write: 3.5 A
